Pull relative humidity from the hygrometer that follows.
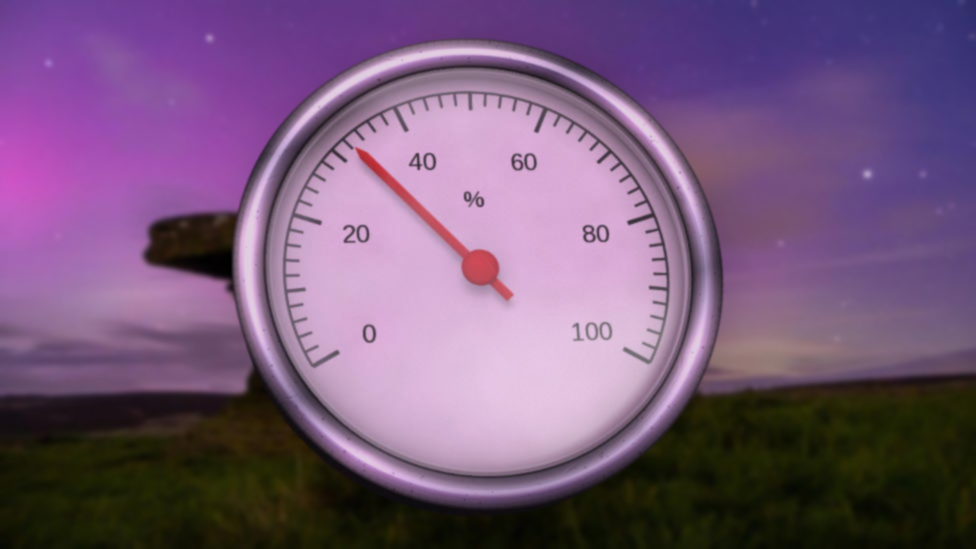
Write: 32 %
